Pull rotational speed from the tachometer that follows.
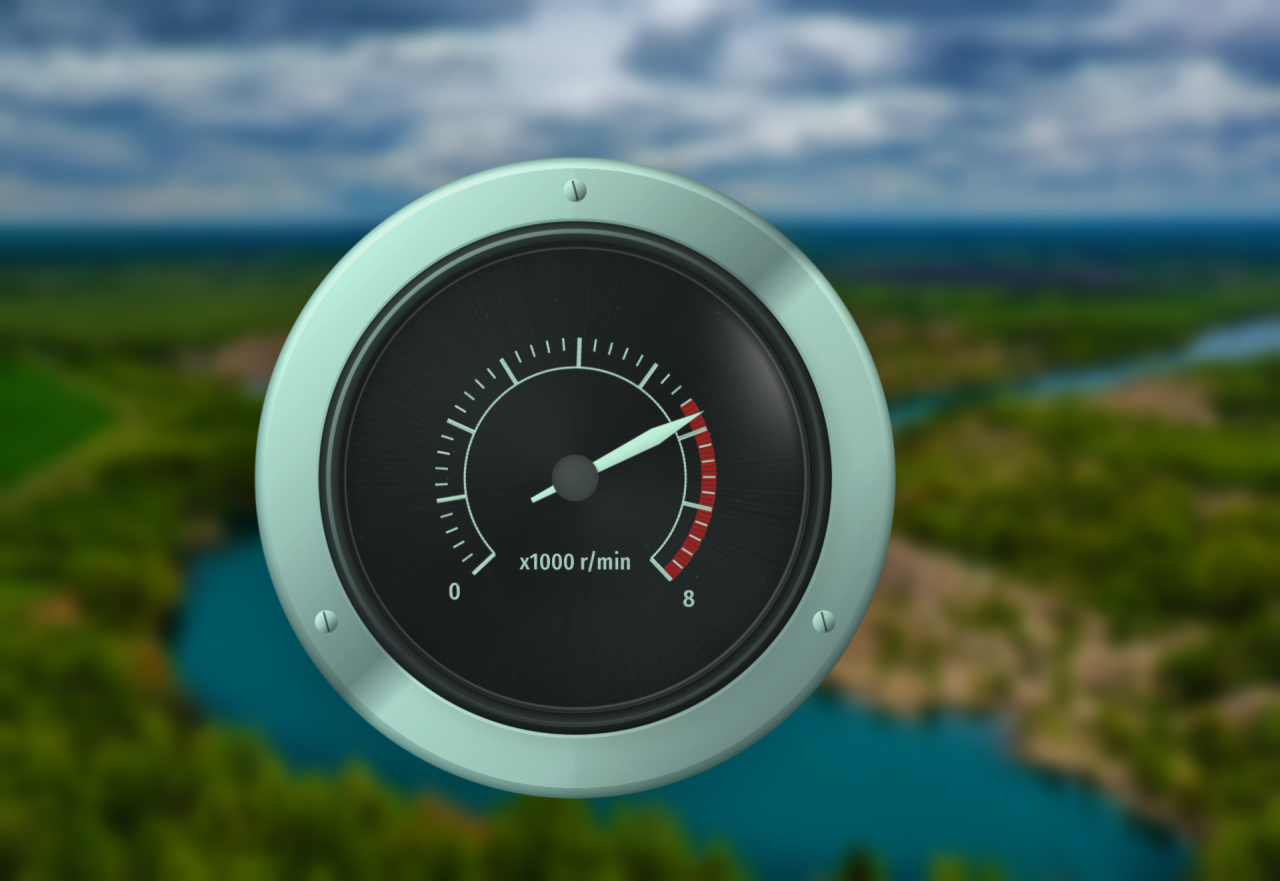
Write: 5800 rpm
